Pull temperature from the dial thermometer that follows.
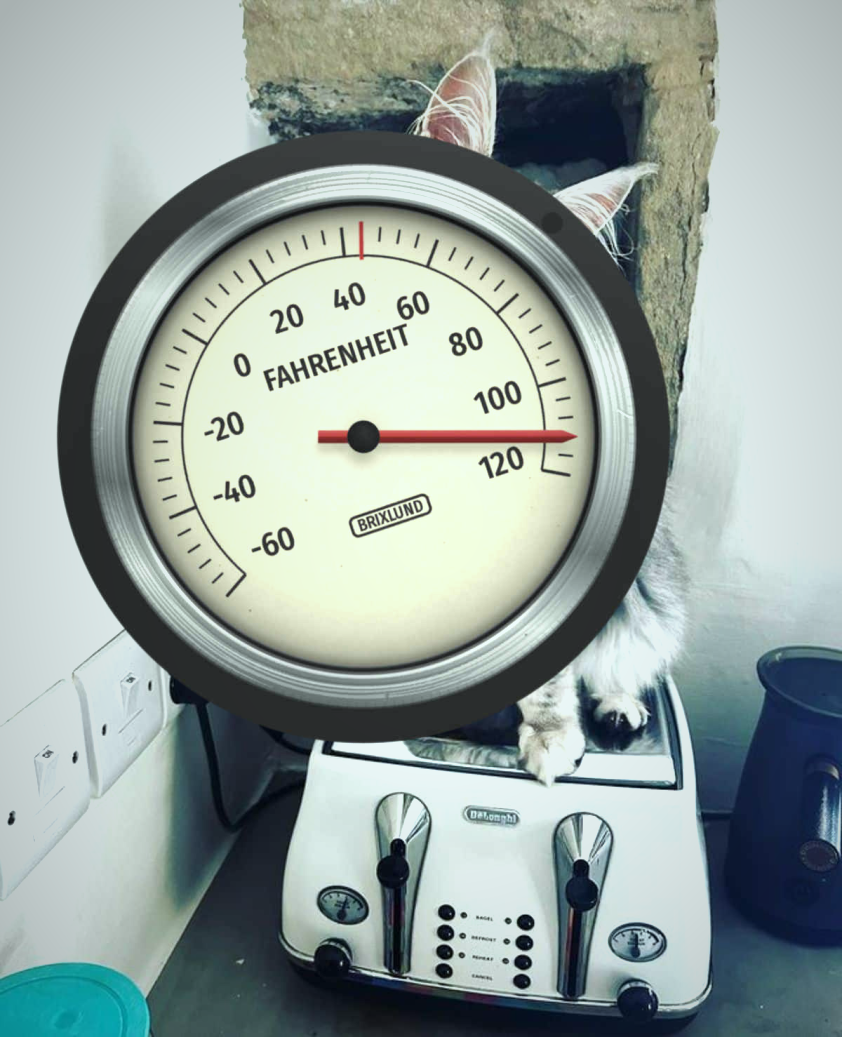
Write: 112 °F
